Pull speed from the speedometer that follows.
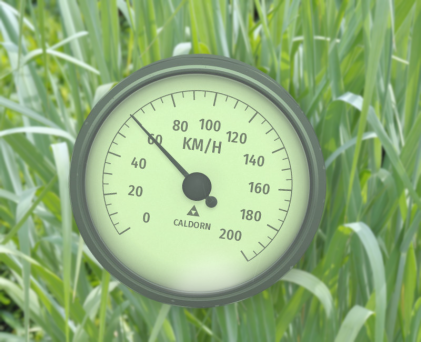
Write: 60 km/h
